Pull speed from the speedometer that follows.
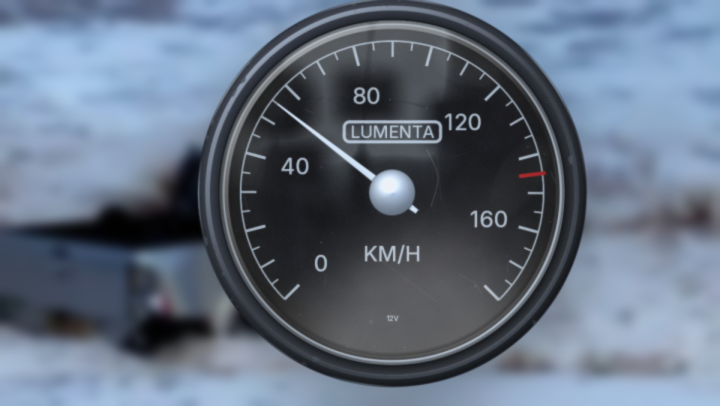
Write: 55 km/h
